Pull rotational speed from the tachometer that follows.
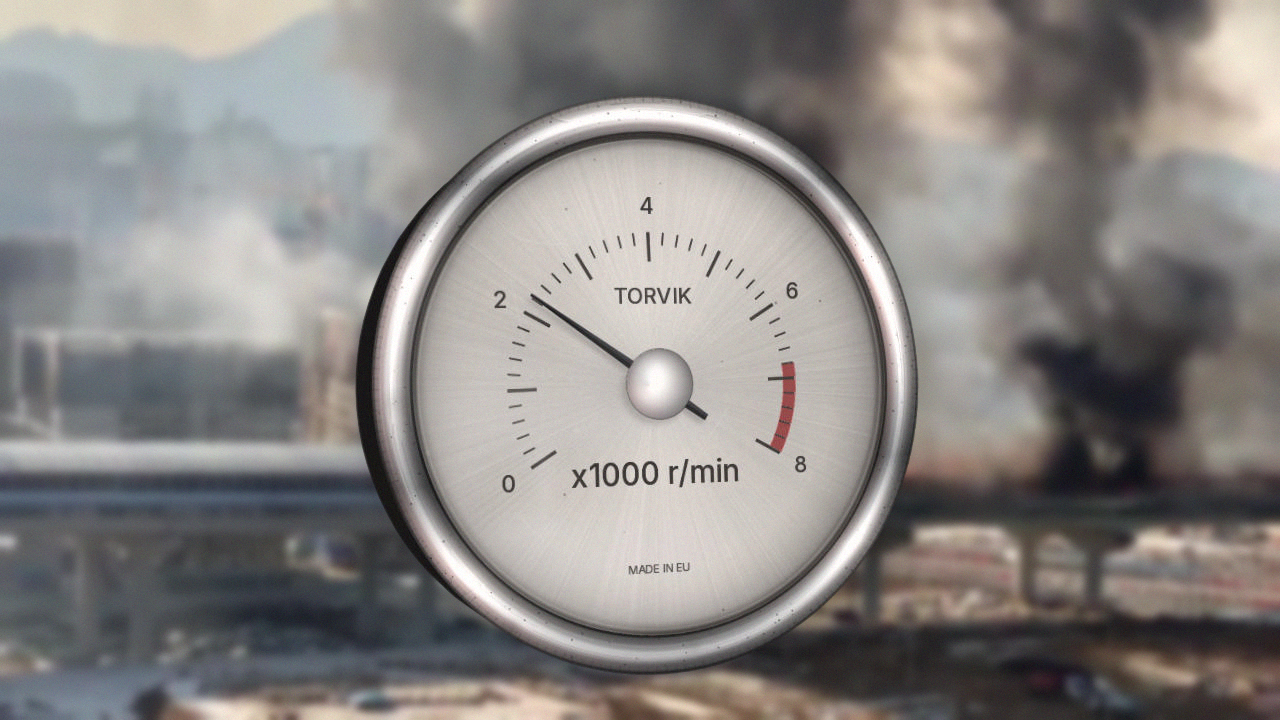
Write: 2200 rpm
